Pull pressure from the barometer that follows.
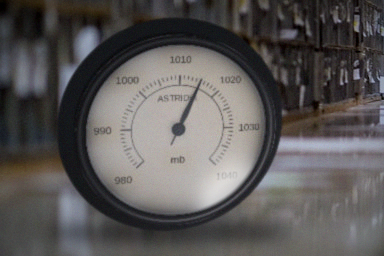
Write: 1015 mbar
